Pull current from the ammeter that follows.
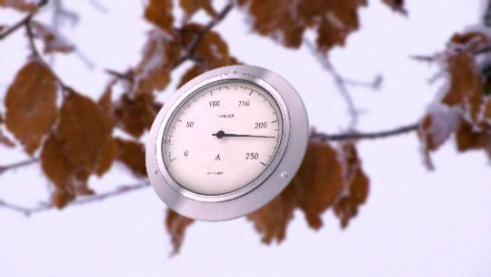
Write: 220 A
